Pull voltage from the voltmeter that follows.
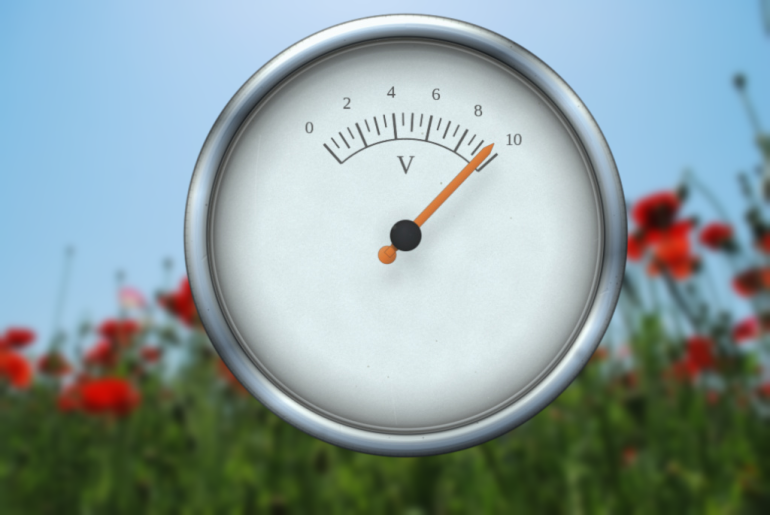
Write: 9.5 V
